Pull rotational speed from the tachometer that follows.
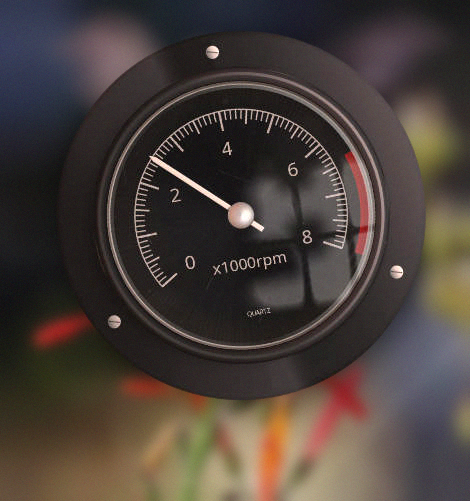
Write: 2500 rpm
